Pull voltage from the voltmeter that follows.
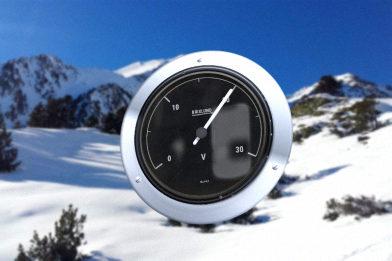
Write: 20 V
